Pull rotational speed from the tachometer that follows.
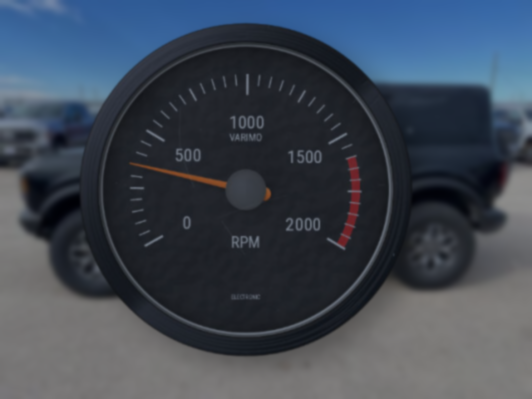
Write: 350 rpm
